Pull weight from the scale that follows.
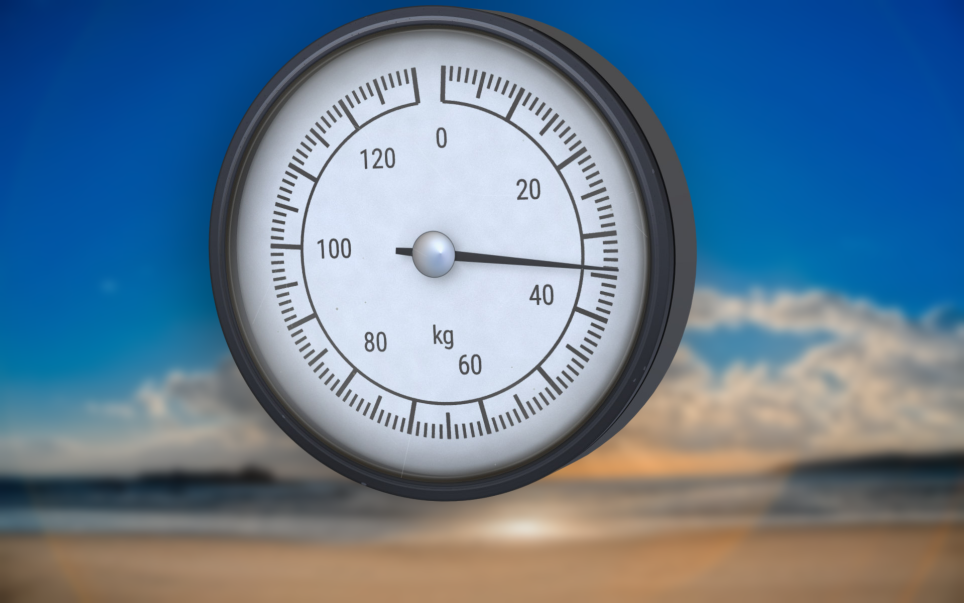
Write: 34 kg
